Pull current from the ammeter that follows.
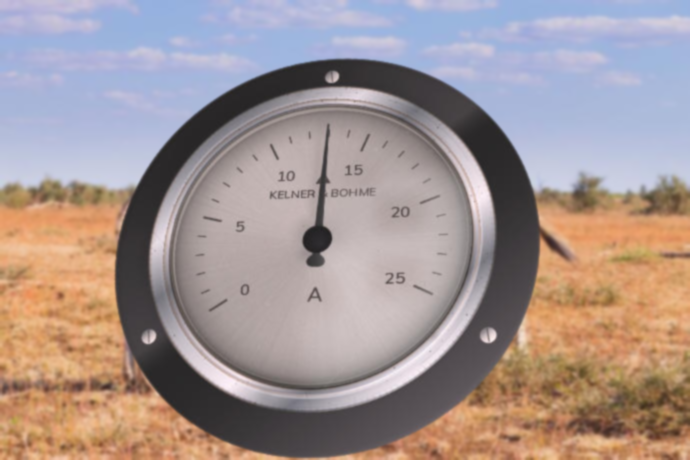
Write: 13 A
